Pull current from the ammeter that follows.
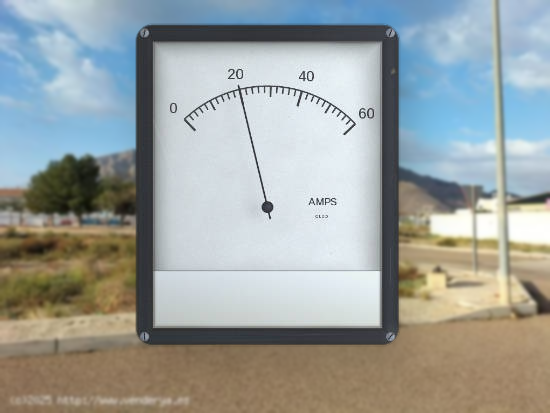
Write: 20 A
